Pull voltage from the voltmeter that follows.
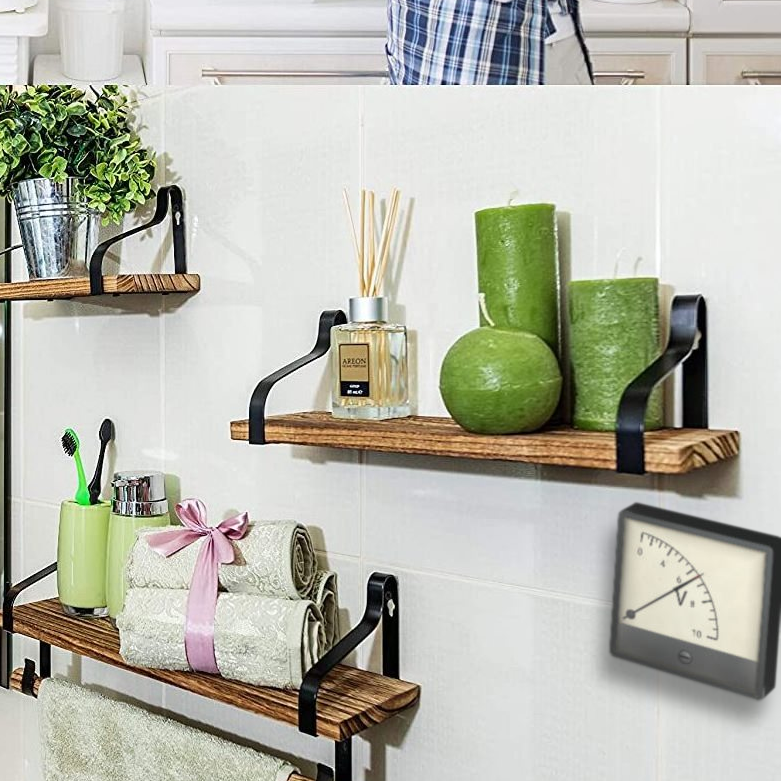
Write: 6.5 V
